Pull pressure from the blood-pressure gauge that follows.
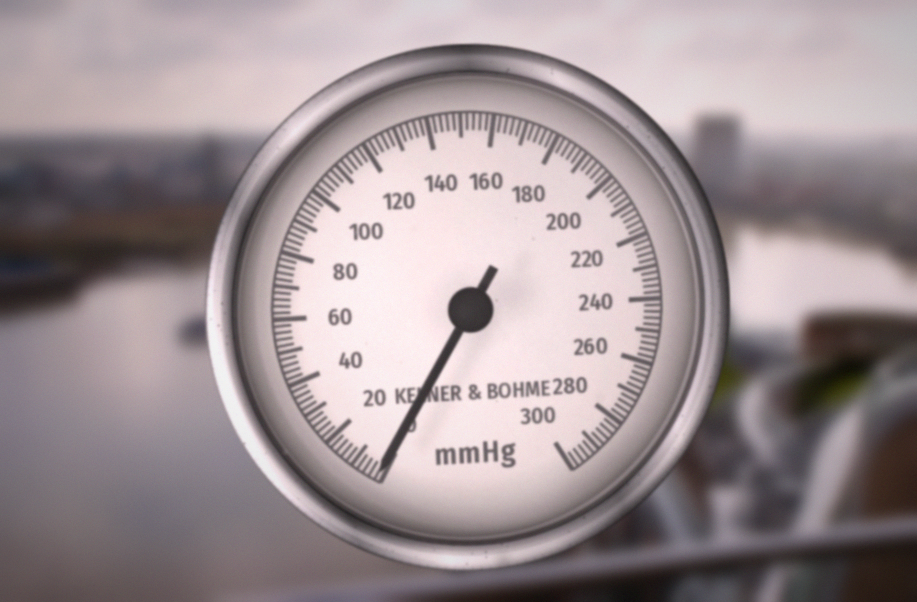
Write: 2 mmHg
